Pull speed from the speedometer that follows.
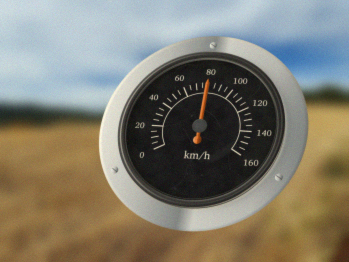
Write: 80 km/h
